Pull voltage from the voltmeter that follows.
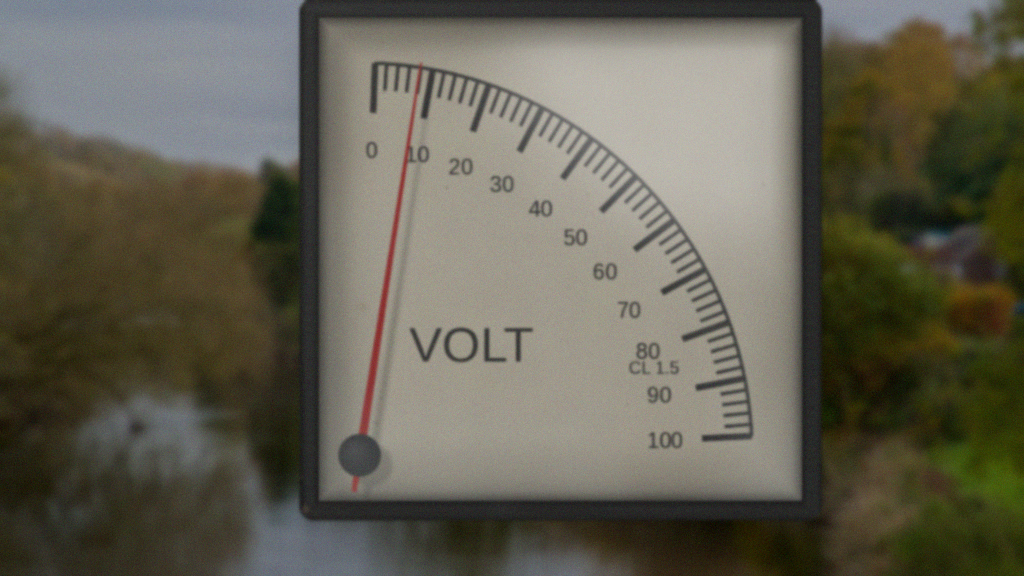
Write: 8 V
